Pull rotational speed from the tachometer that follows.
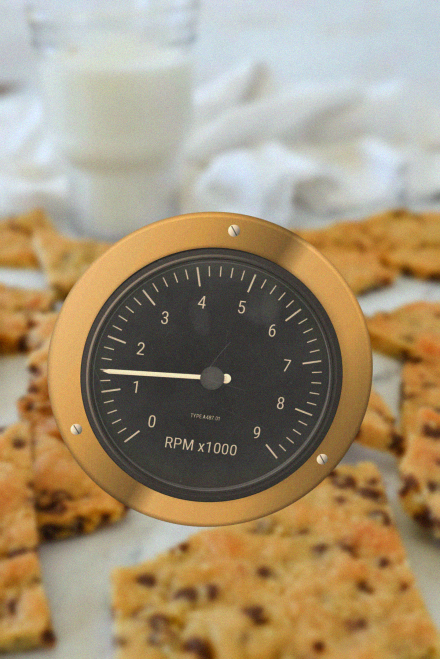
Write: 1400 rpm
